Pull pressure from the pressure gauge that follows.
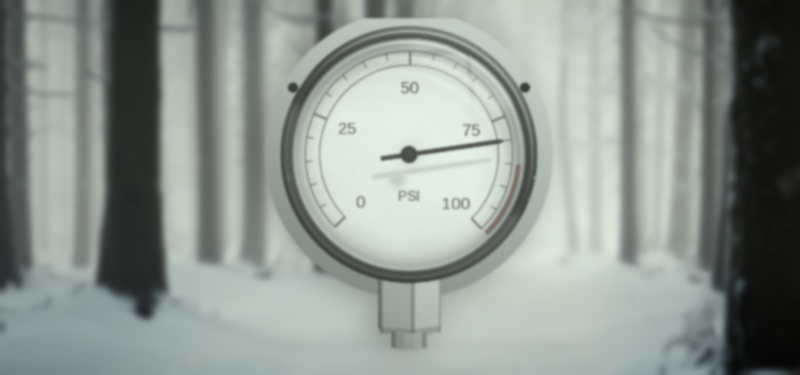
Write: 80 psi
